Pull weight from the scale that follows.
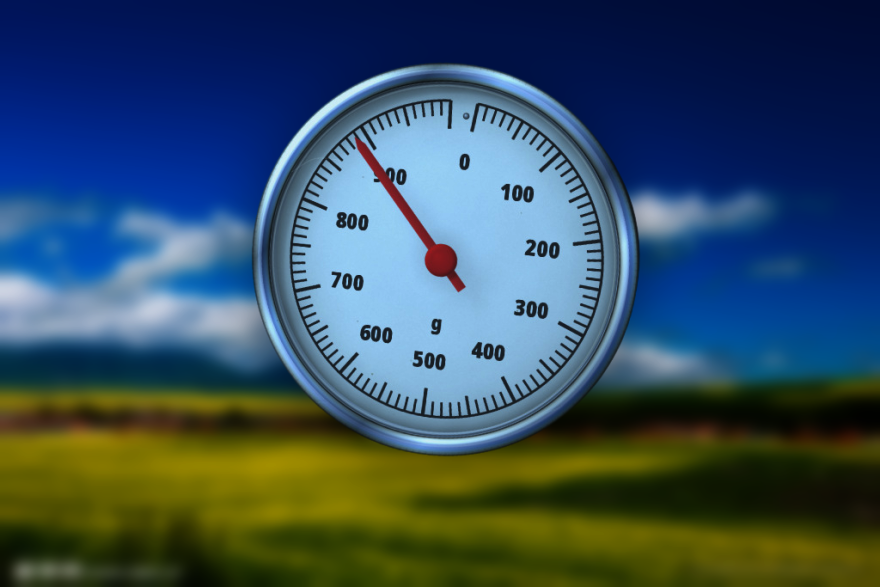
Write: 890 g
